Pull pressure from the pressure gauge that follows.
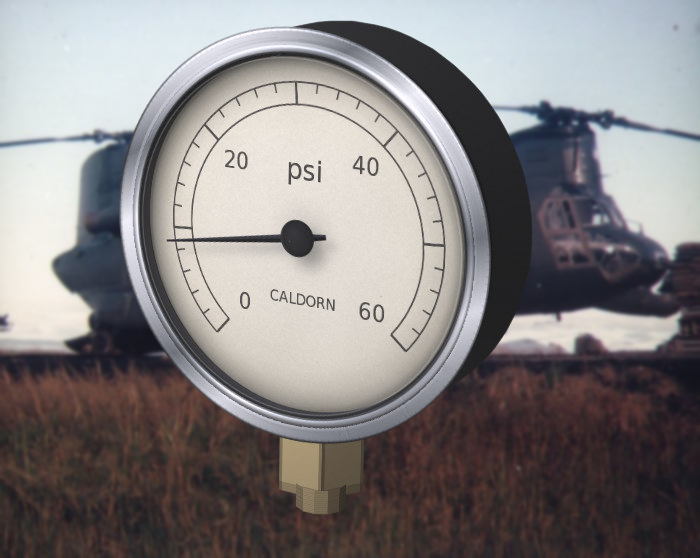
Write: 9 psi
